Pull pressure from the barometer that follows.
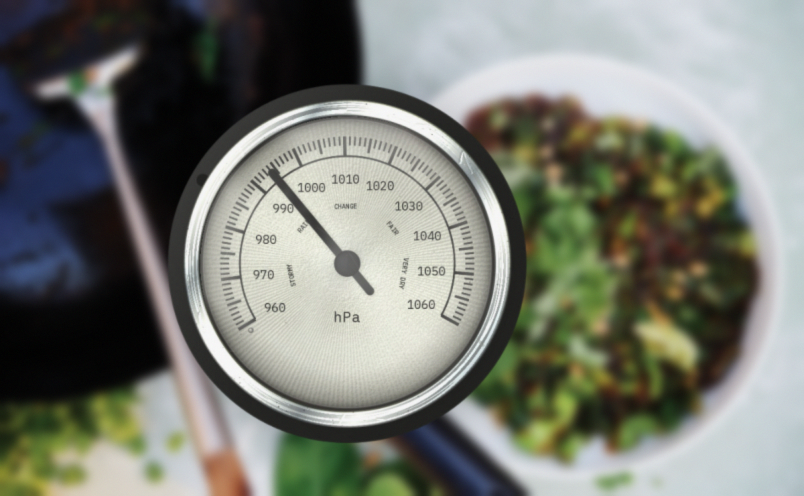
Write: 994 hPa
